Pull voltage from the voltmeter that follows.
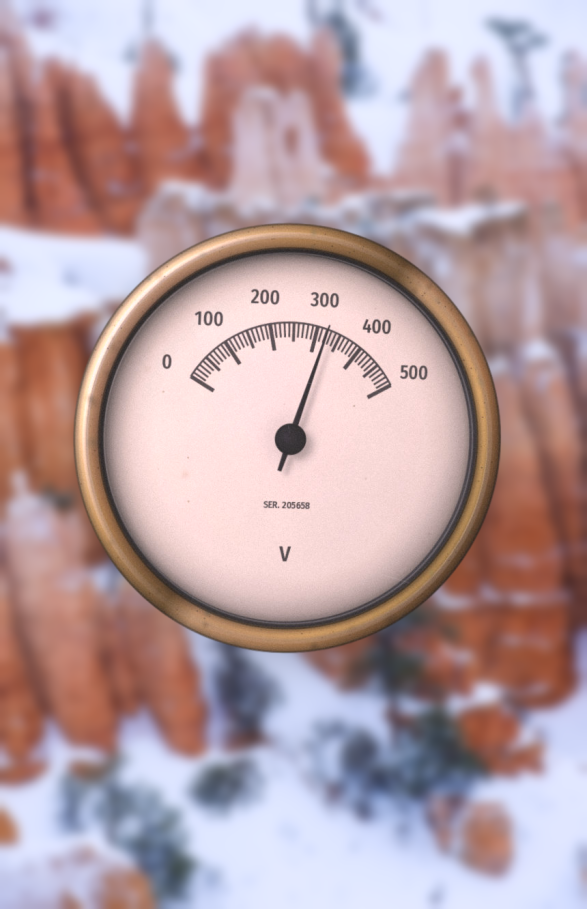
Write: 320 V
